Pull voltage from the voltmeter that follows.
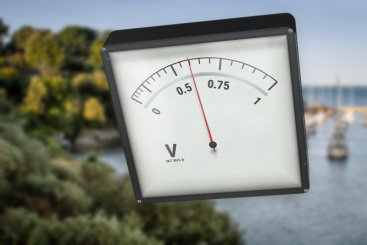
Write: 0.6 V
